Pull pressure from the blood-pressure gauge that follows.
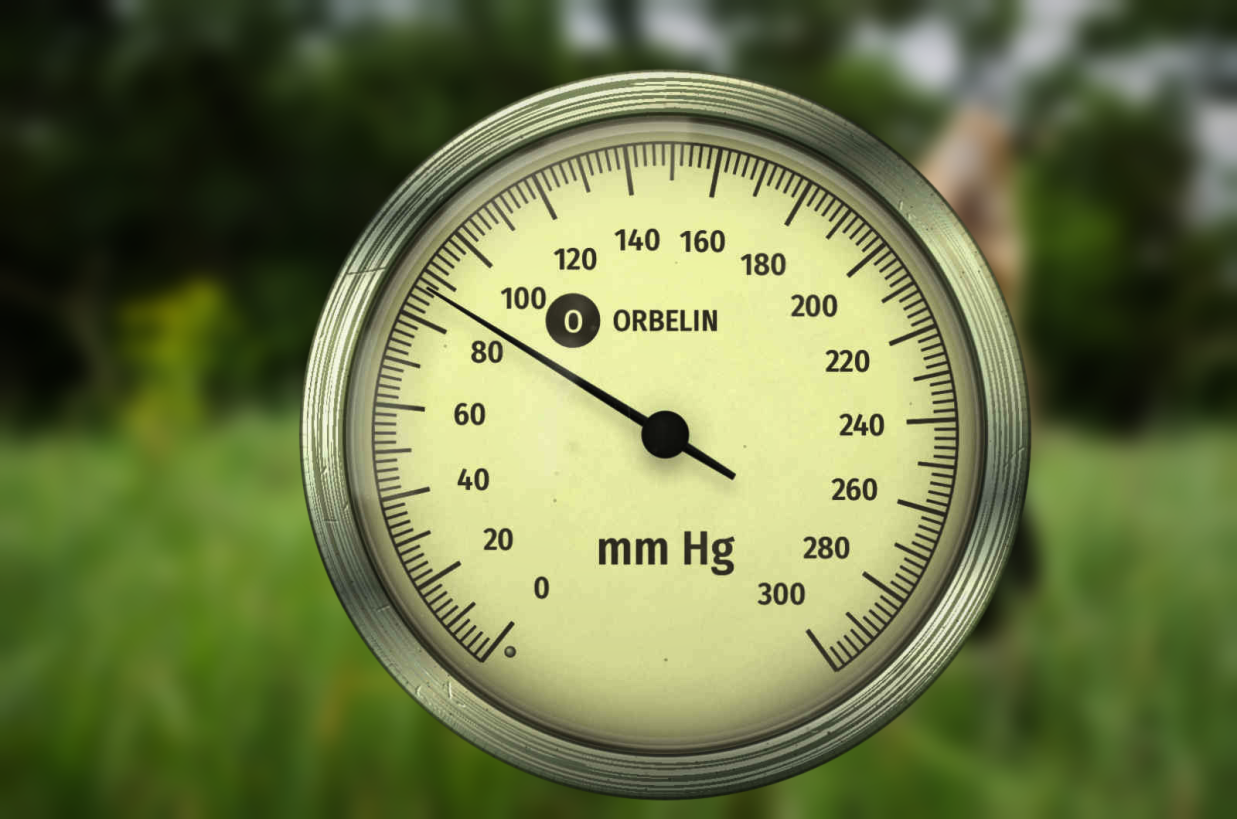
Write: 87 mmHg
